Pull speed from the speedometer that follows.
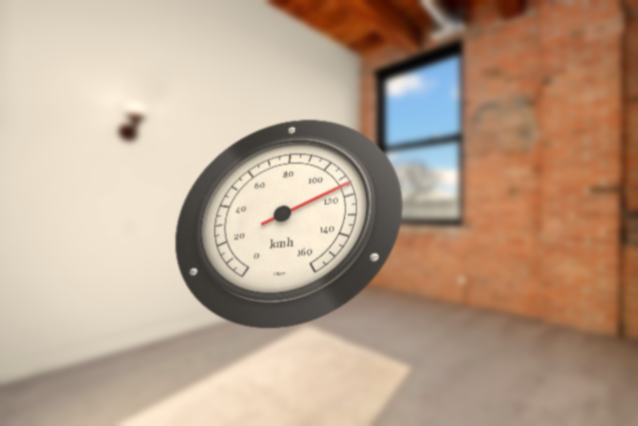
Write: 115 km/h
